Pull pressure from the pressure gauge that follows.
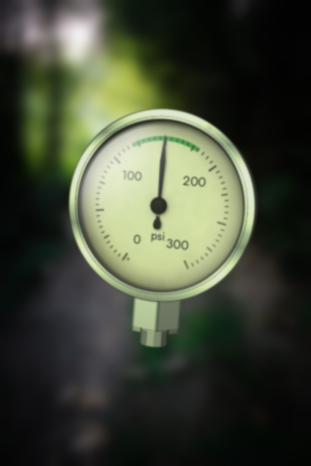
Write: 150 psi
